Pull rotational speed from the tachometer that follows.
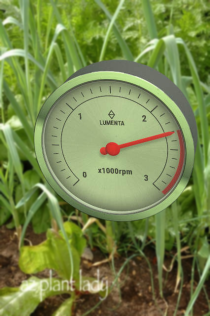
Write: 2300 rpm
